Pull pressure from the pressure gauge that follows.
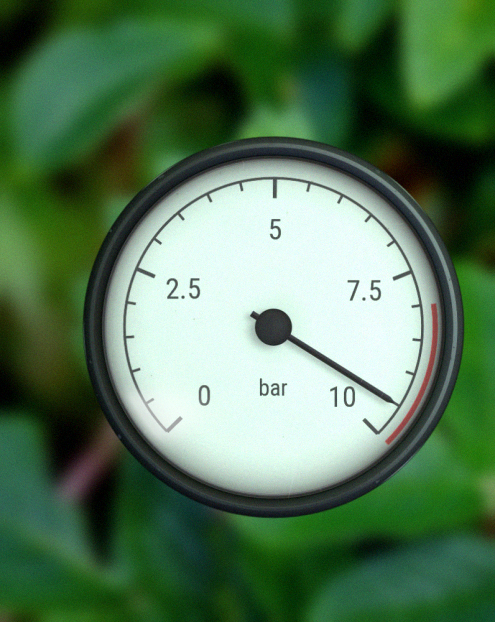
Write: 9.5 bar
